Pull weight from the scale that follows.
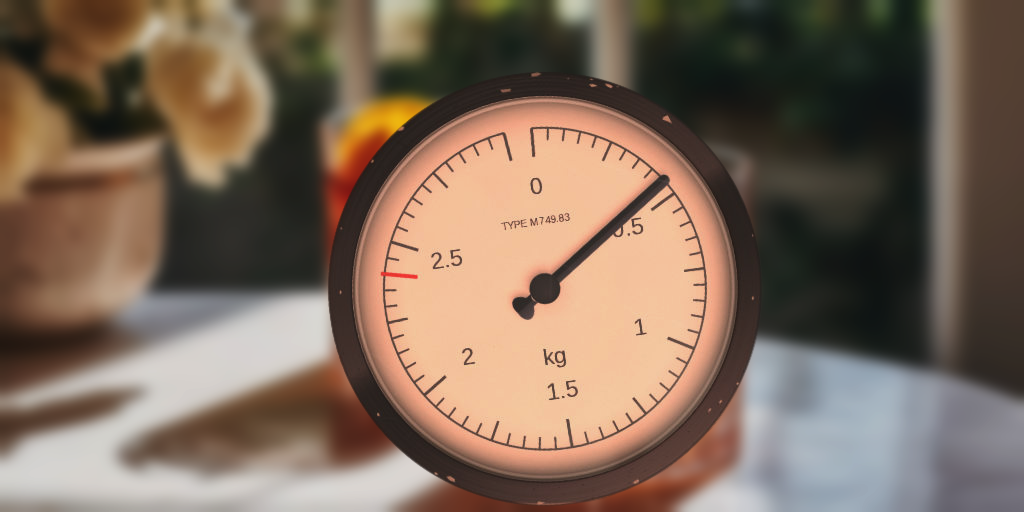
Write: 0.45 kg
